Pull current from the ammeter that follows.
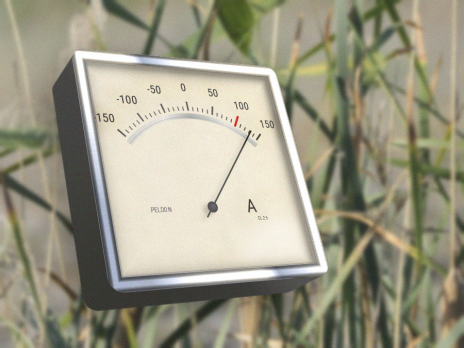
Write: 130 A
